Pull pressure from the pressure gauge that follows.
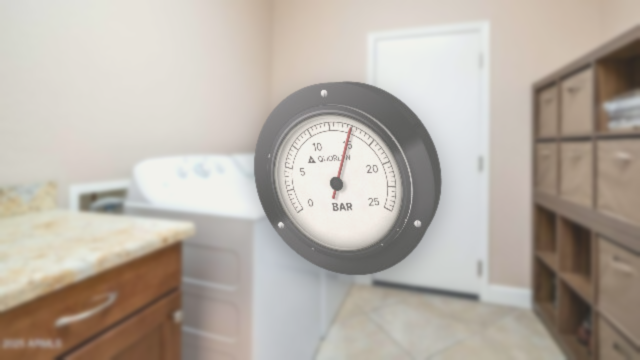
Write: 15 bar
